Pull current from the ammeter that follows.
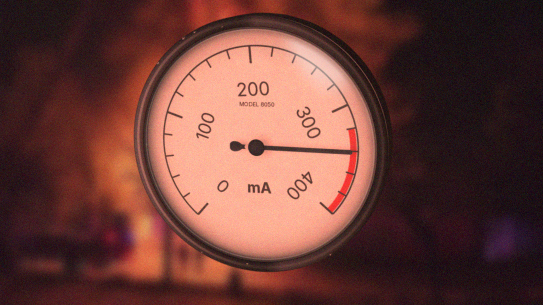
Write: 340 mA
